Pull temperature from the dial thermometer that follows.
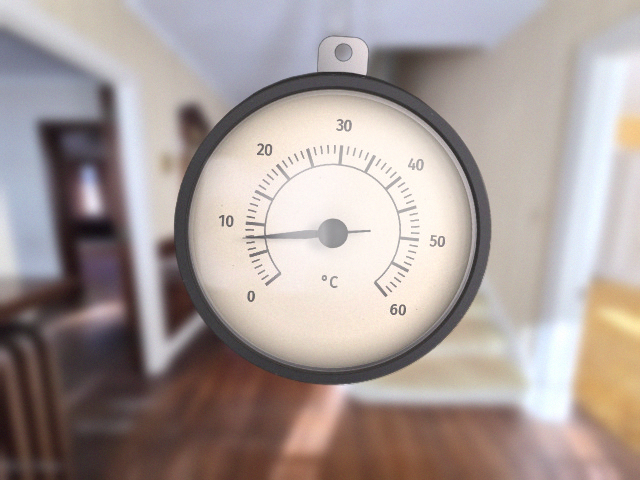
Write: 8 °C
